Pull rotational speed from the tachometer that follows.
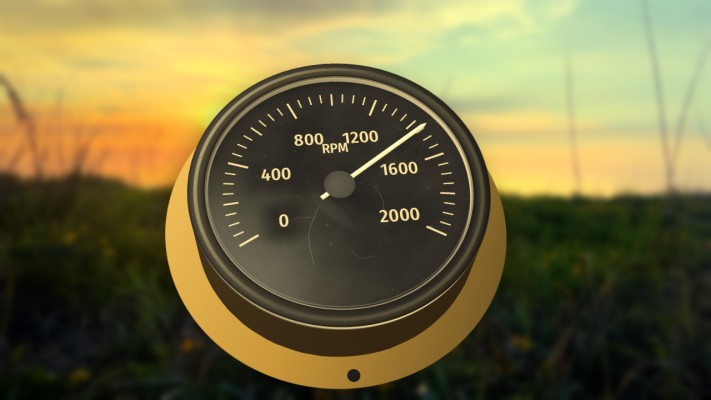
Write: 1450 rpm
